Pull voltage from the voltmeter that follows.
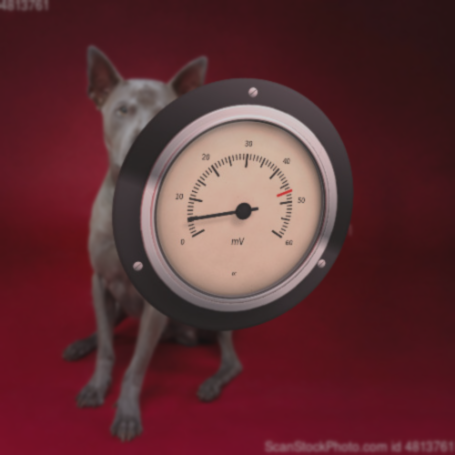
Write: 5 mV
